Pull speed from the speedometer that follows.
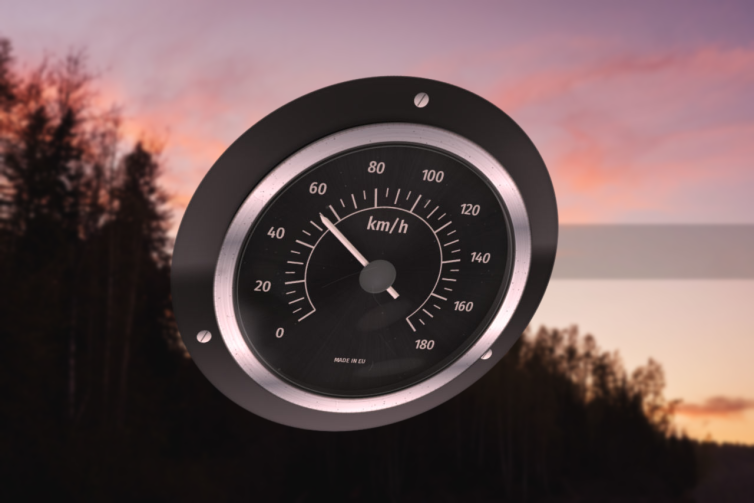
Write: 55 km/h
